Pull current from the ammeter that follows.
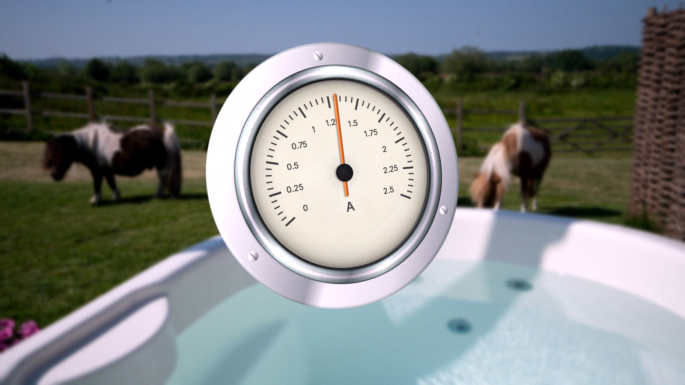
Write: 1.3 A
